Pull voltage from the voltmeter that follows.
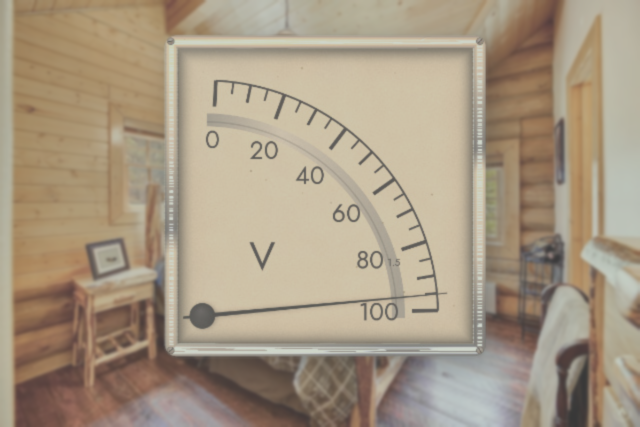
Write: 95 V
